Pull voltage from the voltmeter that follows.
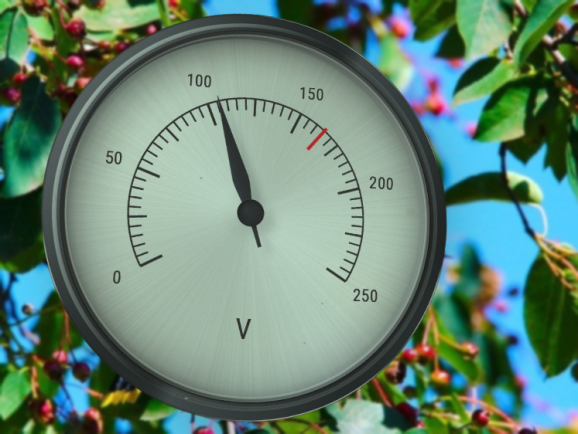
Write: 105 V
